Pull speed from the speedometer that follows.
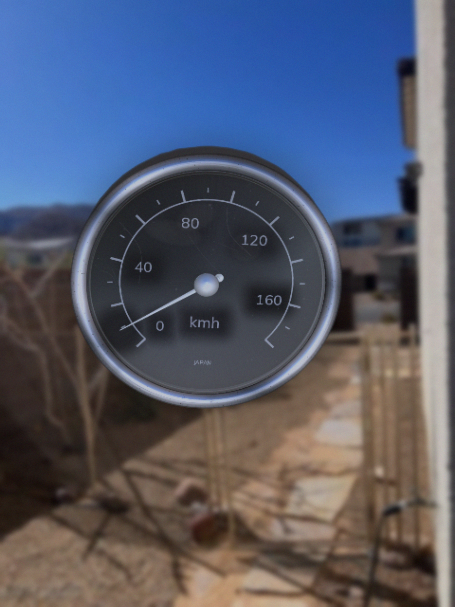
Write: 10 km/h
